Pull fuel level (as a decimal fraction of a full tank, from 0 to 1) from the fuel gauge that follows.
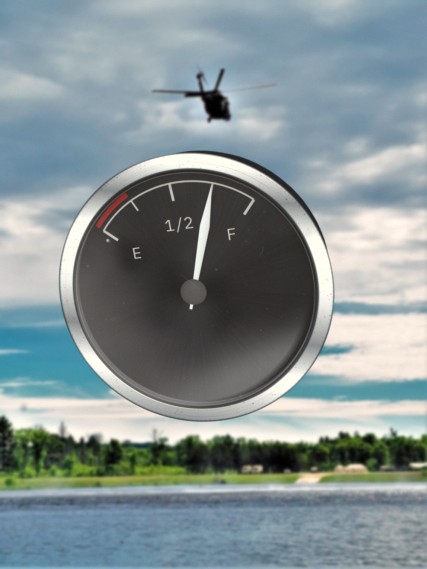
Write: 0.75
